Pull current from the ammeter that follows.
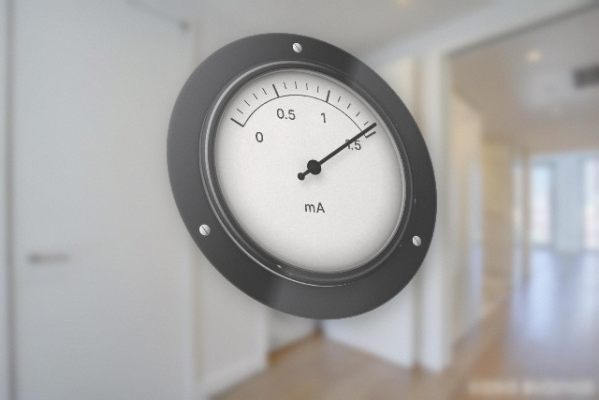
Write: 1.45 mA
